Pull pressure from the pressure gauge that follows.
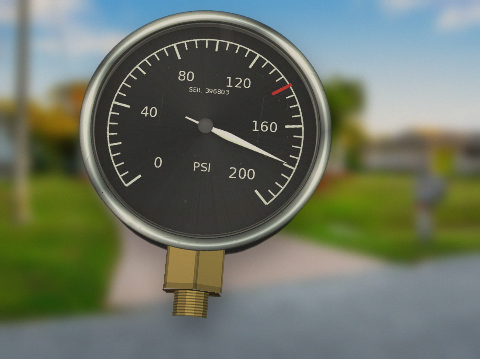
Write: 180 psi
